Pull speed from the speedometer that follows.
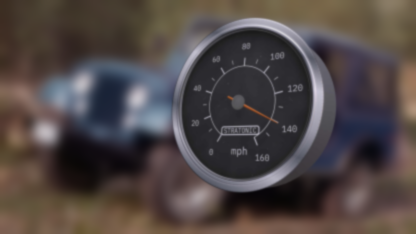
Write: 140 mph
